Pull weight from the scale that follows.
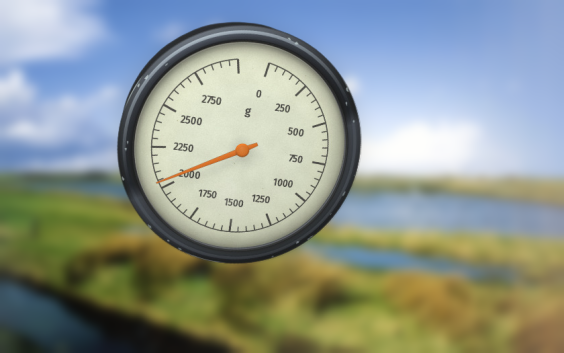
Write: 2050 g
